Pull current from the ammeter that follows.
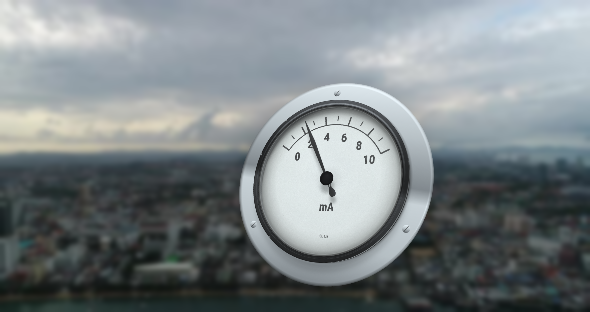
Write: 2.5 mA
